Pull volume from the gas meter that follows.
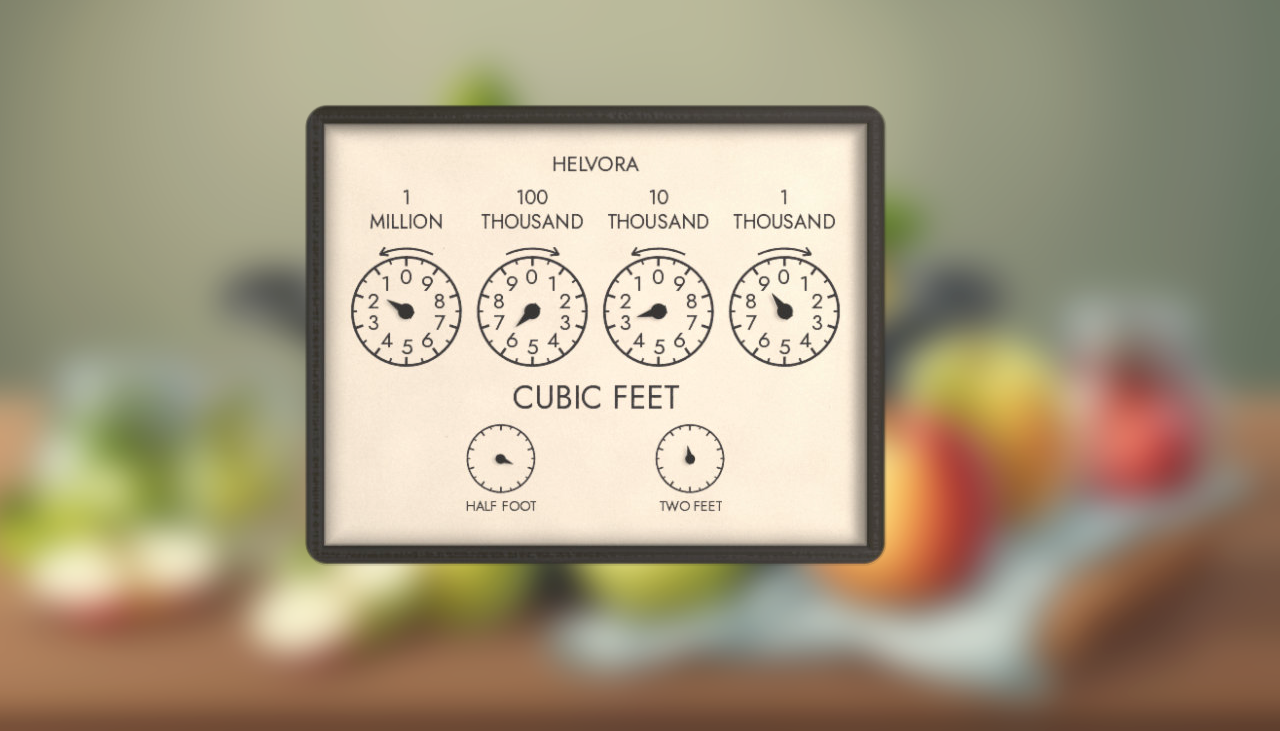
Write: 162900 ft³
